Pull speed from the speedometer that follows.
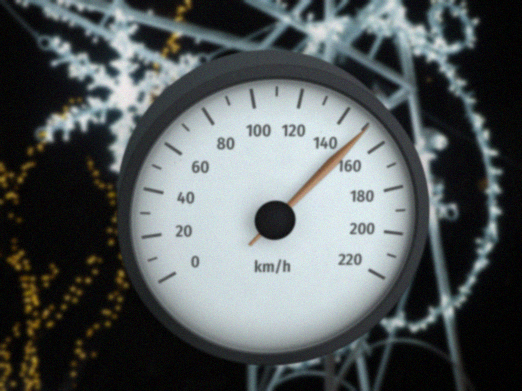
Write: 150 km/h
